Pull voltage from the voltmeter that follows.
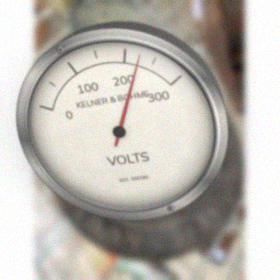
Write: 225 V
